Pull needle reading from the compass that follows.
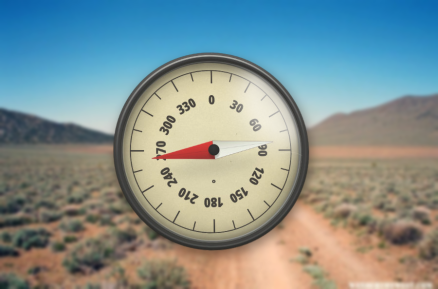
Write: 262.5 °
